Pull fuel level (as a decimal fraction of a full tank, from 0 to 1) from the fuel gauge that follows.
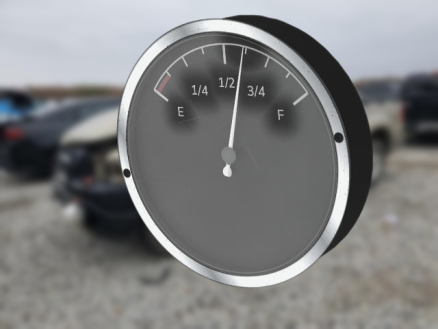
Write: 0.625
